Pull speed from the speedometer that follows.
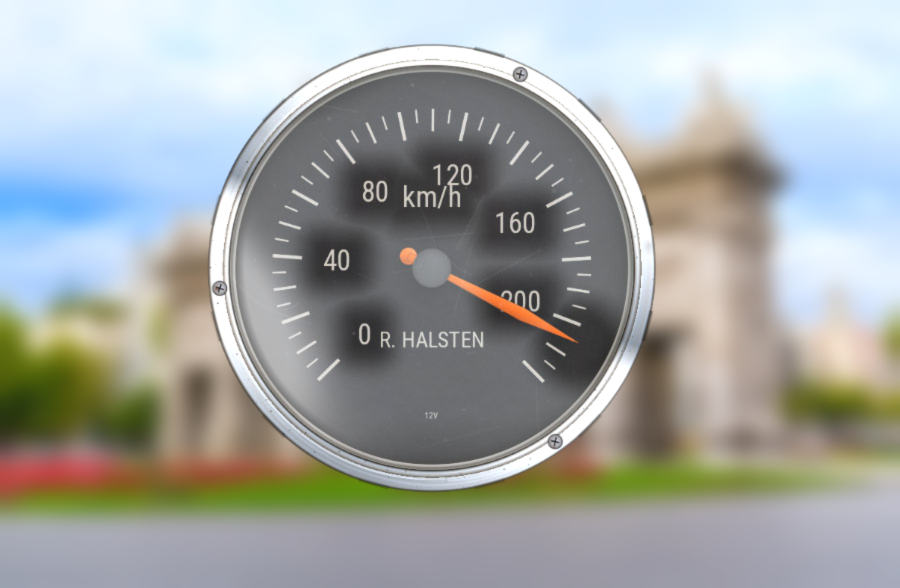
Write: 205 km/h
